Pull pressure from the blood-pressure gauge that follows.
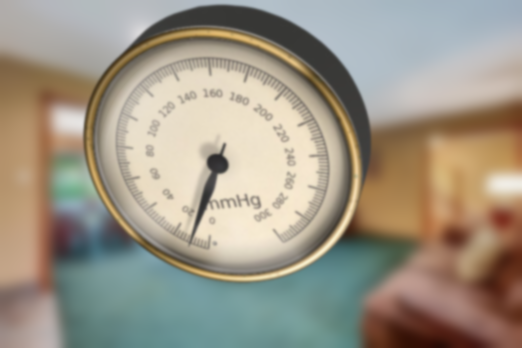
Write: 10 mmHg
